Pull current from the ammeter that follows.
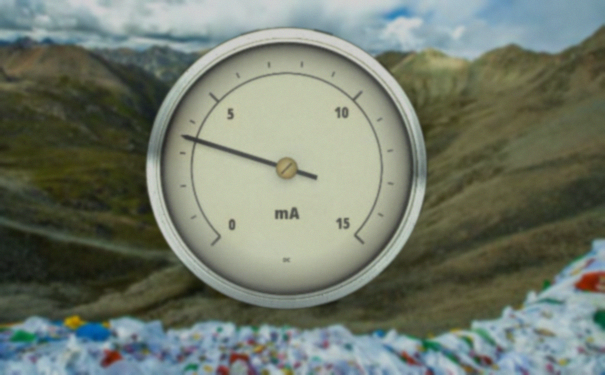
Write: 3.5 mA
